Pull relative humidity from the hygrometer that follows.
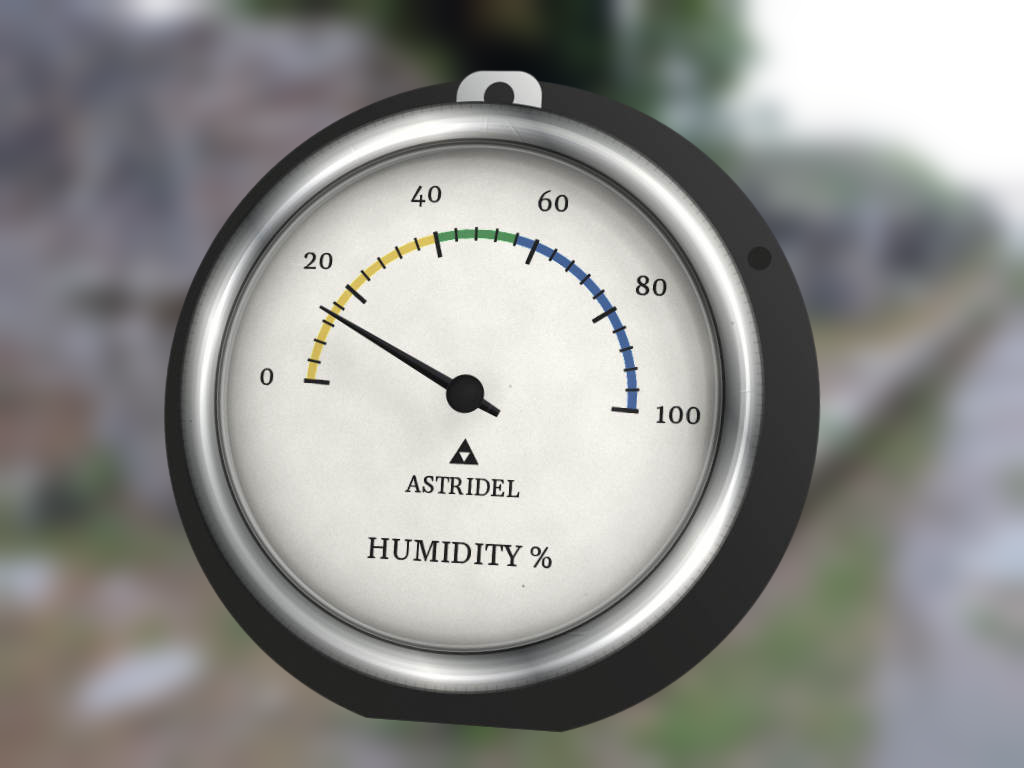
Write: 14 %
